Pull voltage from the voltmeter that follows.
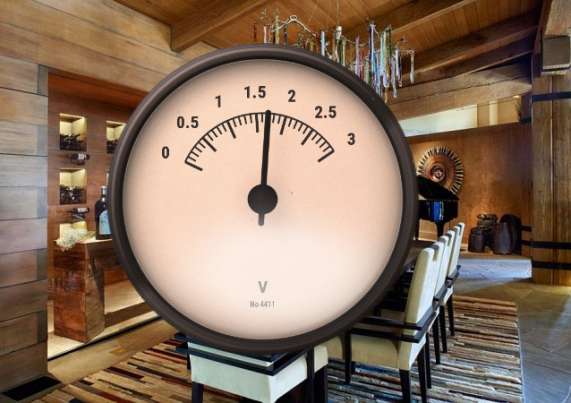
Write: 1.7 V
